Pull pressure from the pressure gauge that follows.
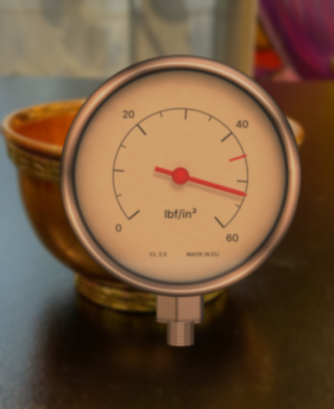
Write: 52.5 psi
